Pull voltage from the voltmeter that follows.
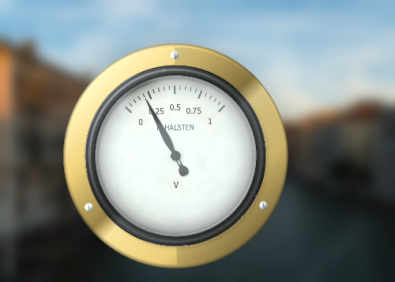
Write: 0.2 V
